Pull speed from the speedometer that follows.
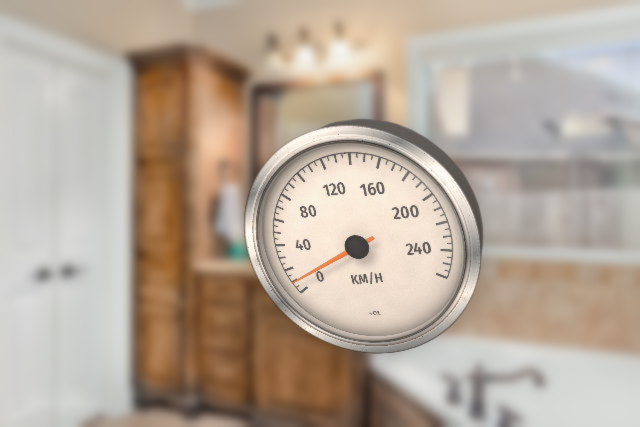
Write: 10 km/h
